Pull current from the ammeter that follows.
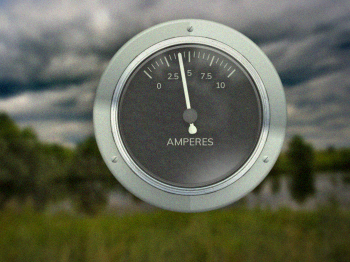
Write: 4 A
